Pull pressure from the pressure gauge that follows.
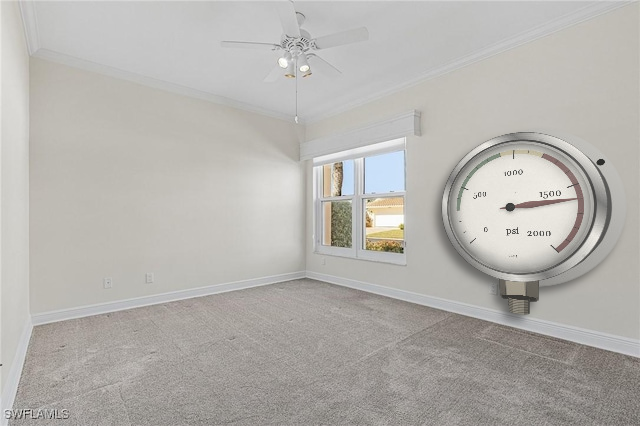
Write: 1600 psi
